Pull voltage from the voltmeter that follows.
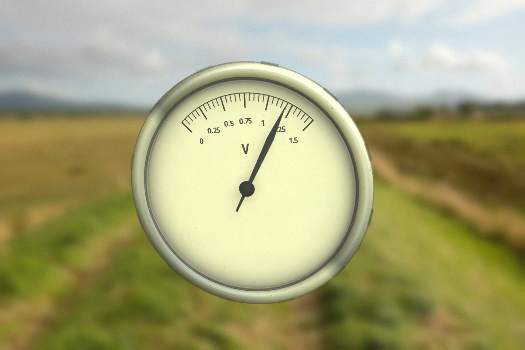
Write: 1.2 V
